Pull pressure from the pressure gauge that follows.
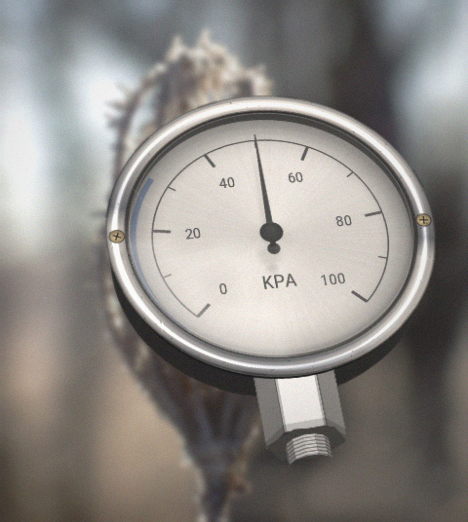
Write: 50 kPa
